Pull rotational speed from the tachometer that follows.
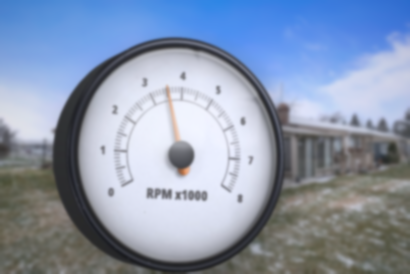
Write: 3500 rpm
